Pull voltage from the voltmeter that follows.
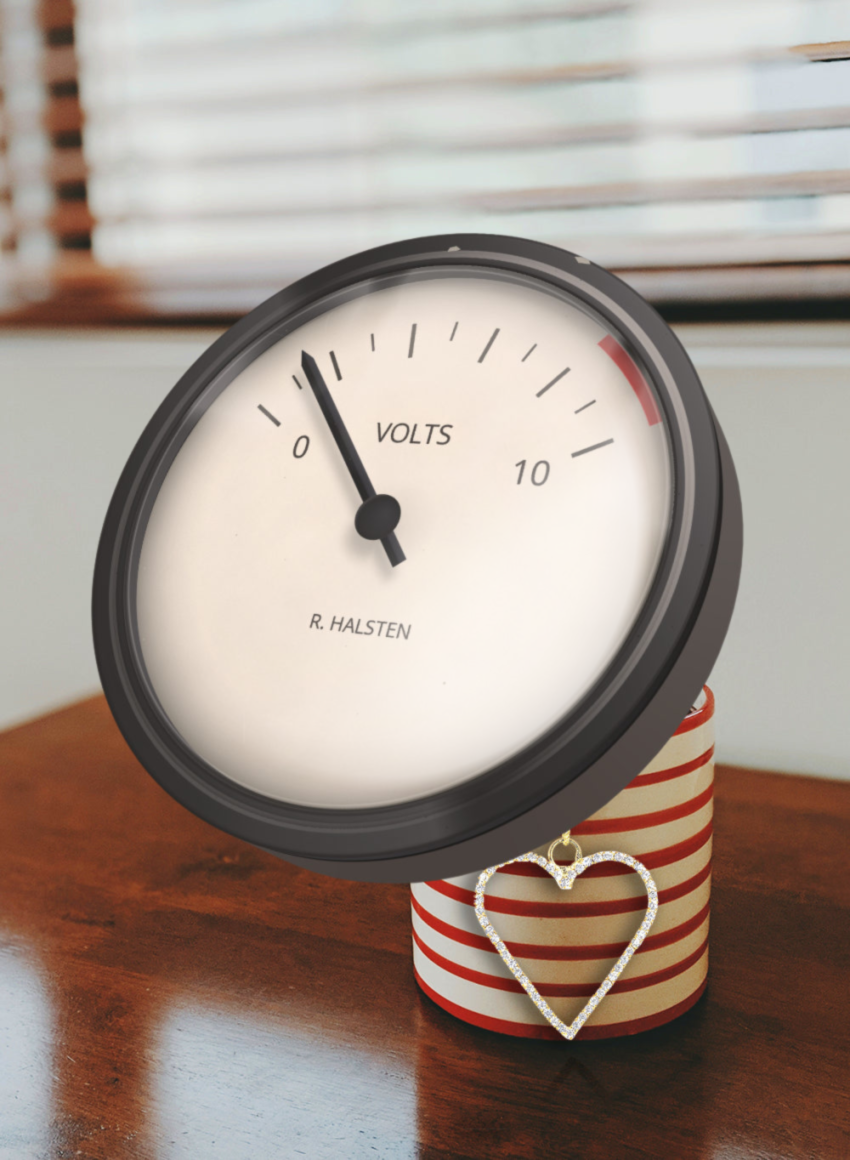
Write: 1.5 V
